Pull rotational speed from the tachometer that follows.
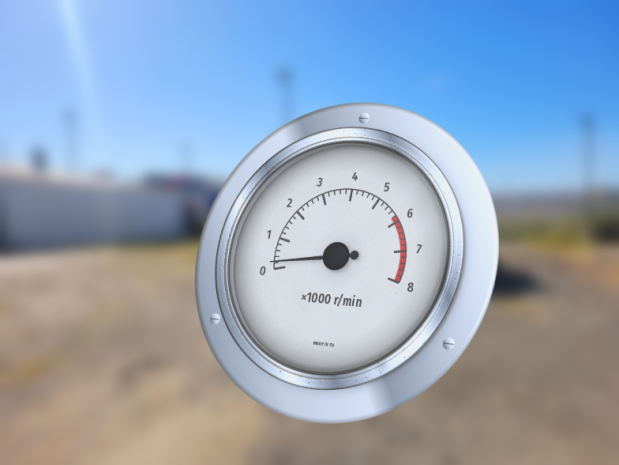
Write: 200 rpm
